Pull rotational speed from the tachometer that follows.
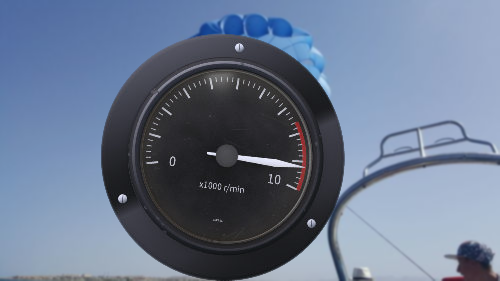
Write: 9200 rpm
